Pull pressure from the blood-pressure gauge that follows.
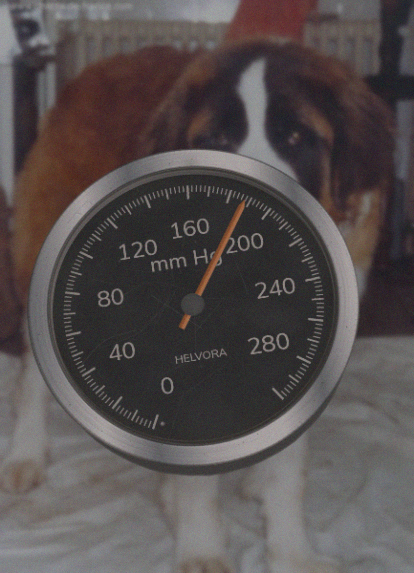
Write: 188 mmHg
